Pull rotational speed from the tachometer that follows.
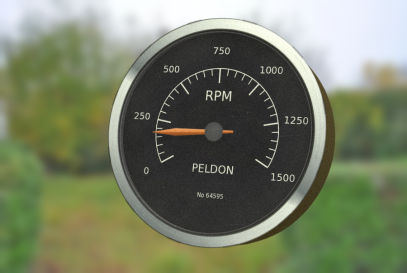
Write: 175 rpm
